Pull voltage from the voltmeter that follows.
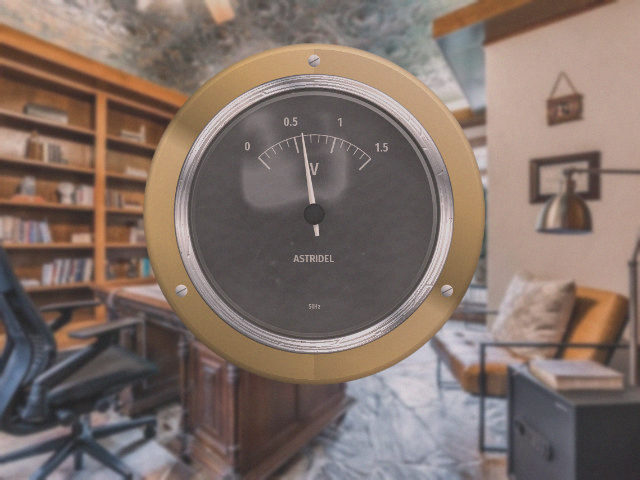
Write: 0.6 V
